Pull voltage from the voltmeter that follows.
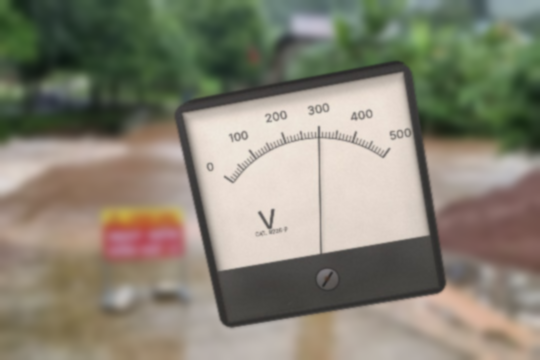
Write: 300 V
